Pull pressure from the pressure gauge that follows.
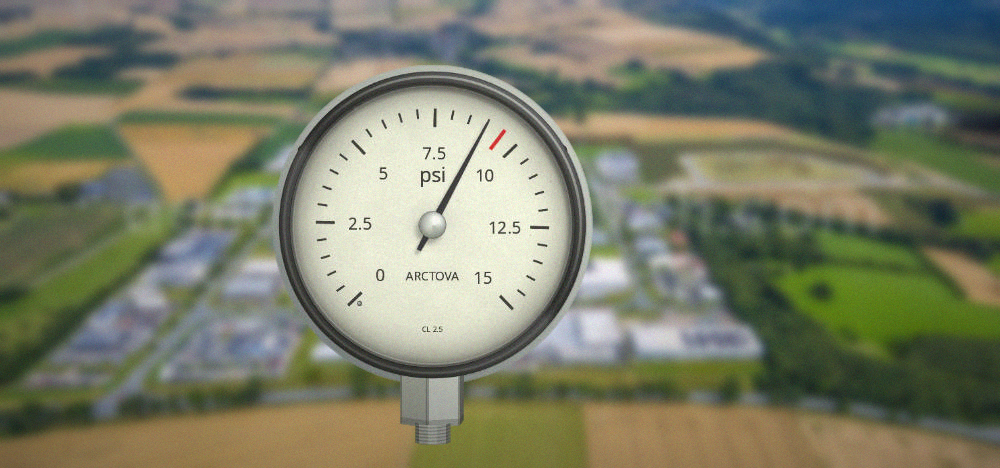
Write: 9 psi
